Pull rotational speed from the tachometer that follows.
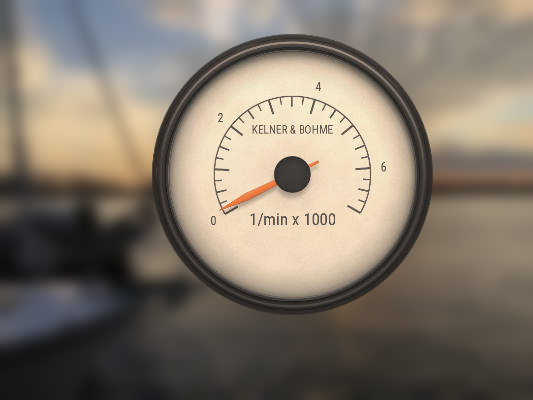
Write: 125 rpm
